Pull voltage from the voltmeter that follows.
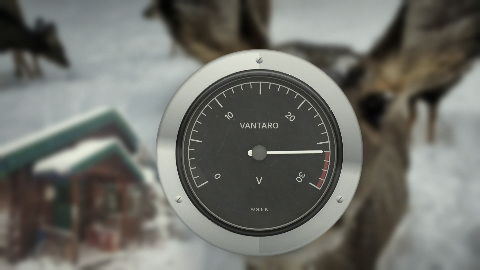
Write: 26 V
